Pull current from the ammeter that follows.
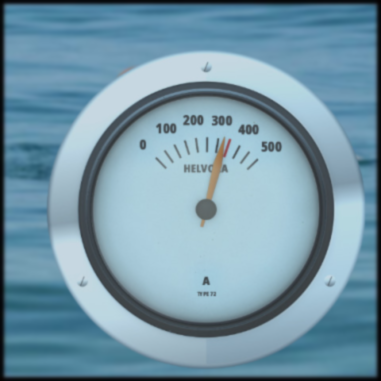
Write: 325 A
